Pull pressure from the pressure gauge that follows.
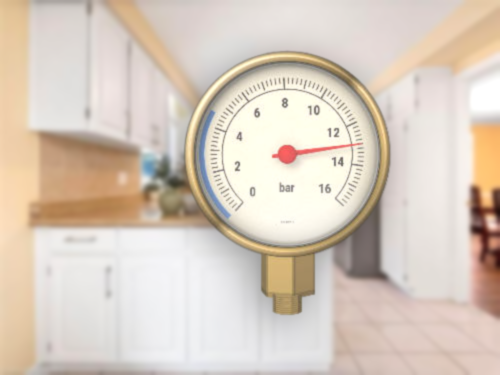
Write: 13 bar
